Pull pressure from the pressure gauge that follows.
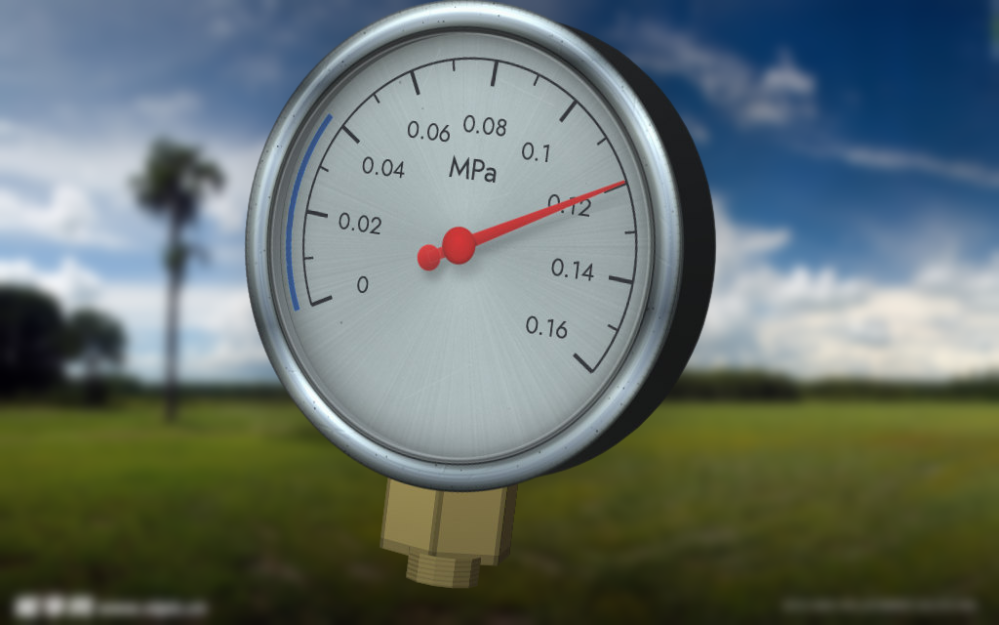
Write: 0.12 MPa
